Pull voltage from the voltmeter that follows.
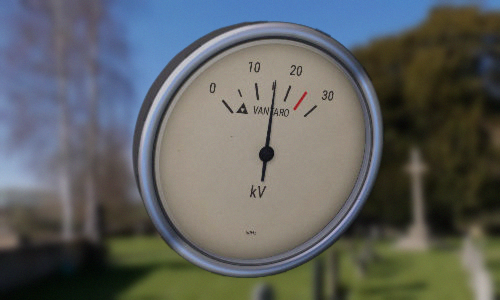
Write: 15 kV
